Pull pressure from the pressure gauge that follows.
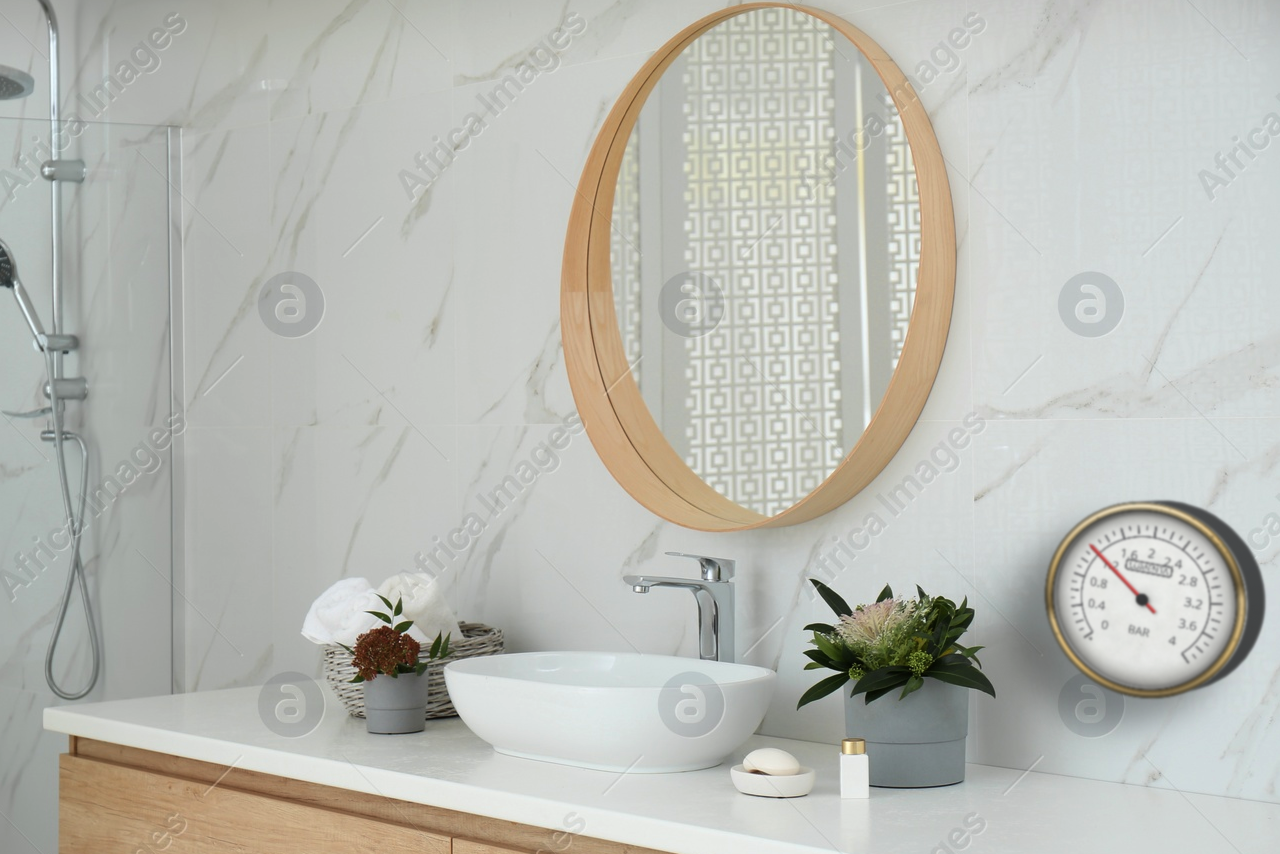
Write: 1.2 bar
